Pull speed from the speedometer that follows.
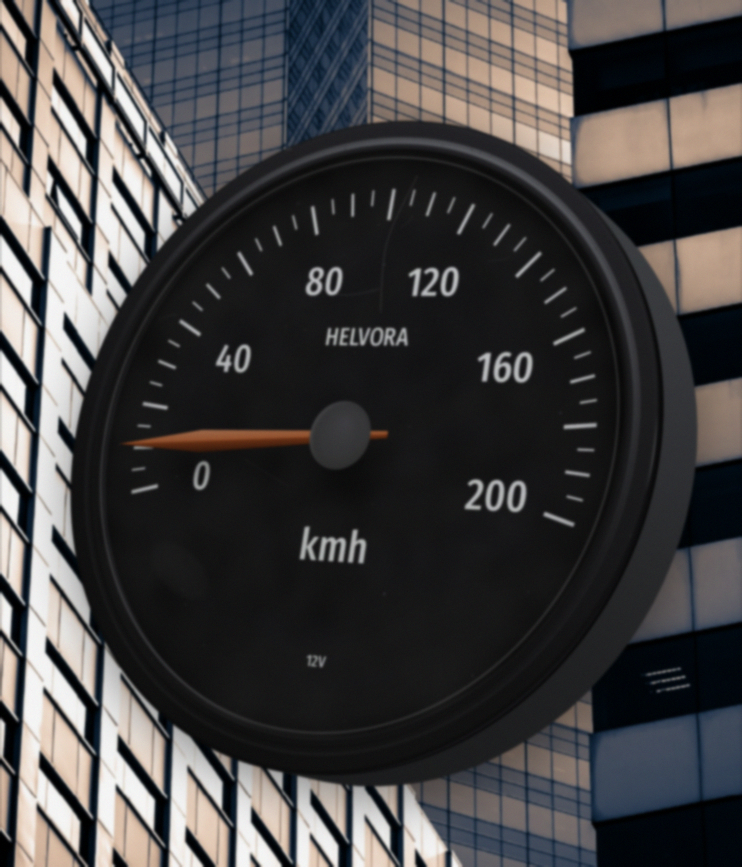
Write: 10 km/h
